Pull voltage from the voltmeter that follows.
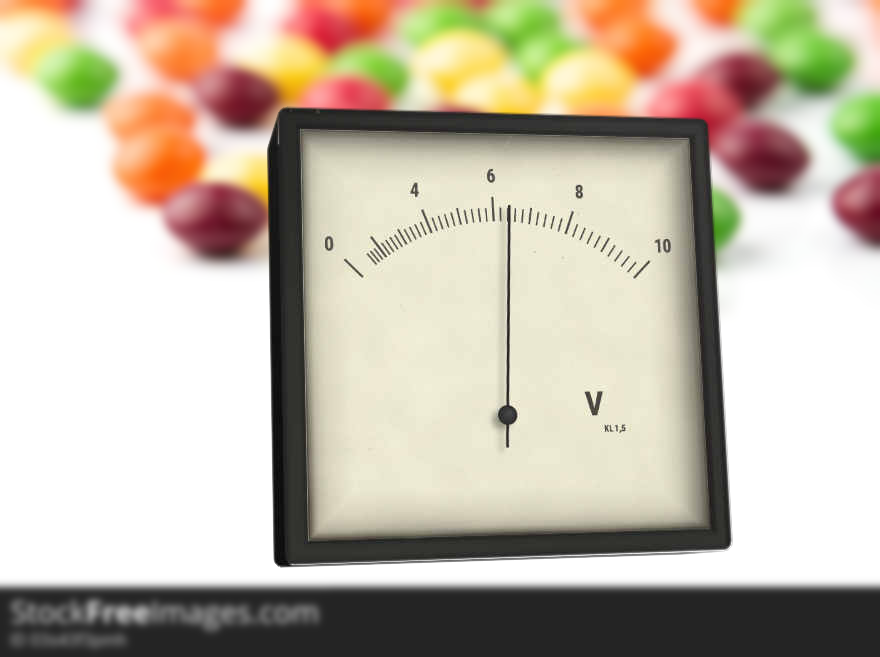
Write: 6.4 V
